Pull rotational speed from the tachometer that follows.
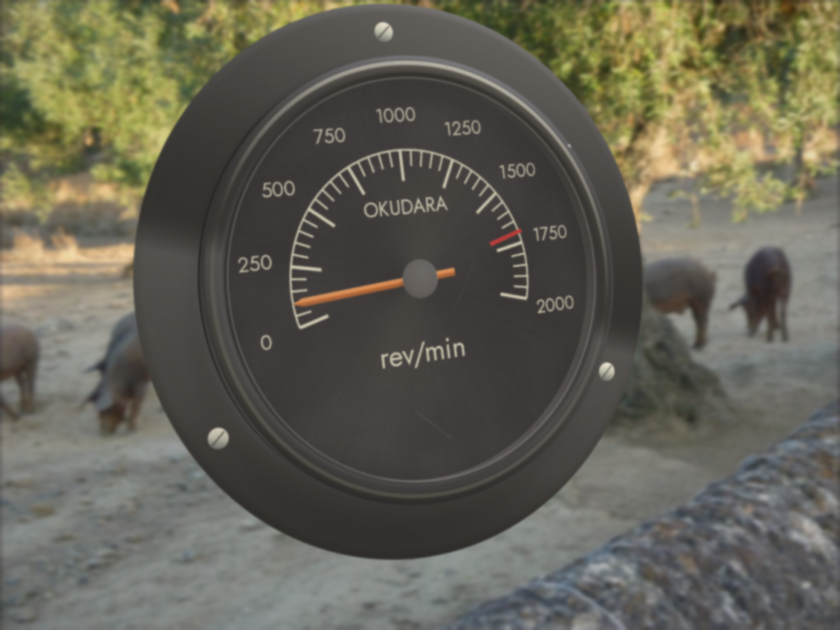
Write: 100 rpm
